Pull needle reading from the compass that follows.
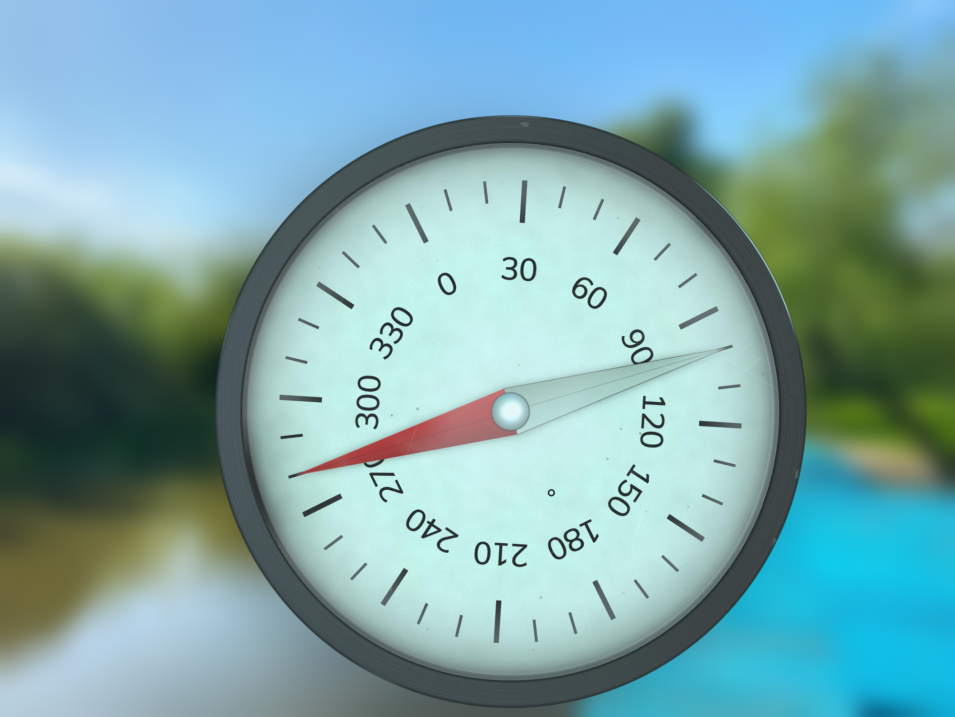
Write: 280 °
